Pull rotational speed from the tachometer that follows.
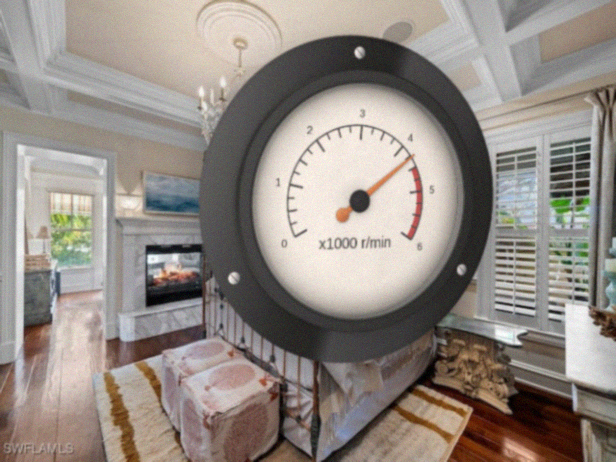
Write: 4250 rpm
